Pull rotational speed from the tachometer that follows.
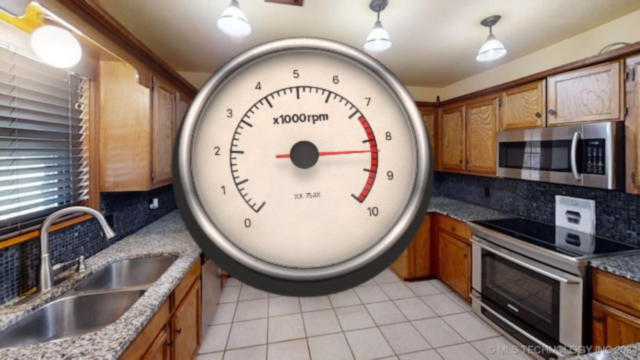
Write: 8400 rpm
